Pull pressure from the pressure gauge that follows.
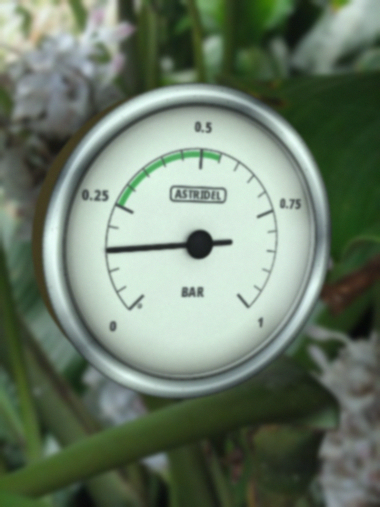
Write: 0.15 bar
